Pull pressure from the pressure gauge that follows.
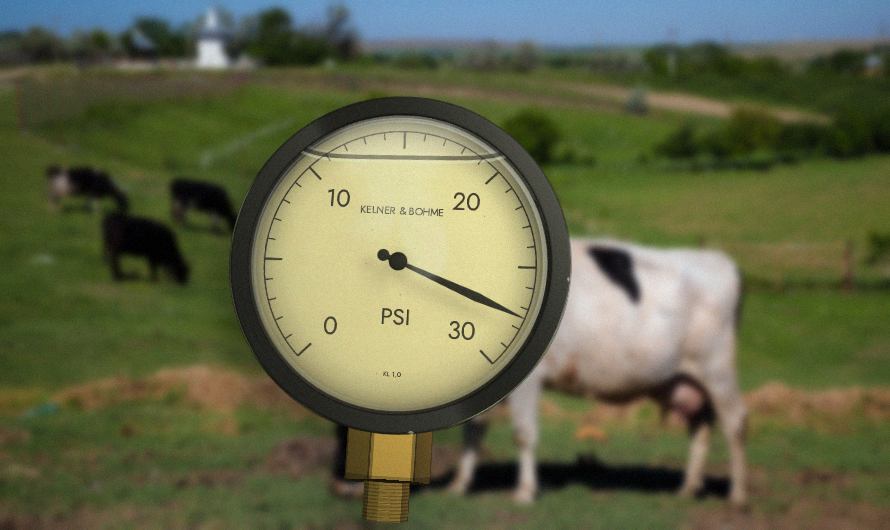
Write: 27.5 psi
